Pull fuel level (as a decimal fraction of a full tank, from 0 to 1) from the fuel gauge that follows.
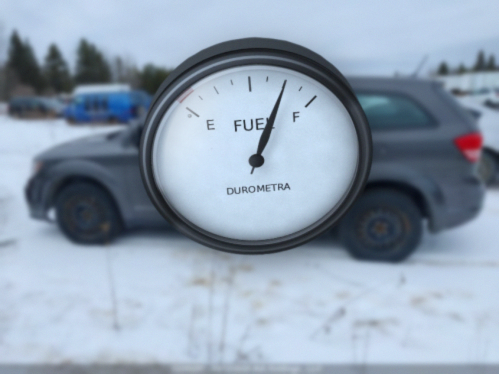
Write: 0.75
